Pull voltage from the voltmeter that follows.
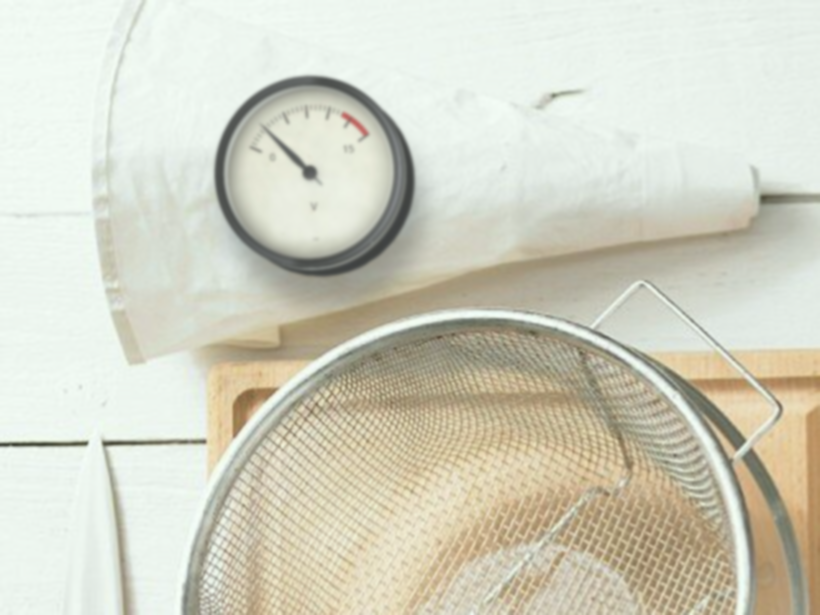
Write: 2.5 V
